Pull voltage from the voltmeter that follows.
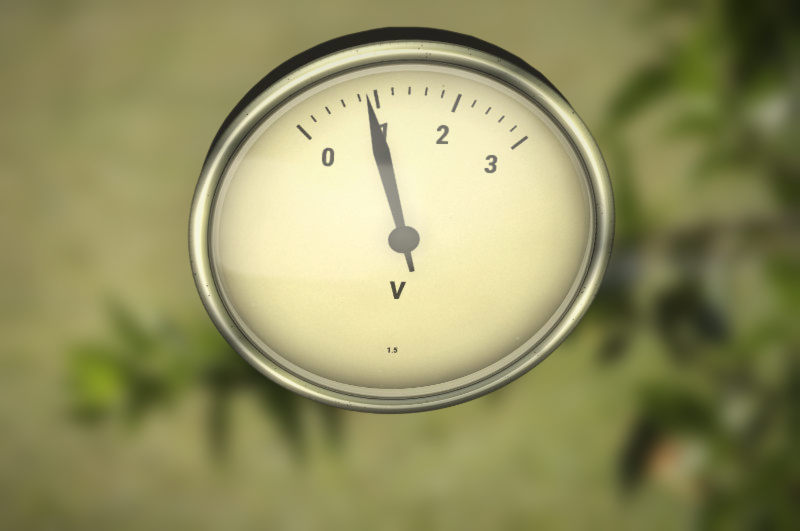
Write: 0.9 V
